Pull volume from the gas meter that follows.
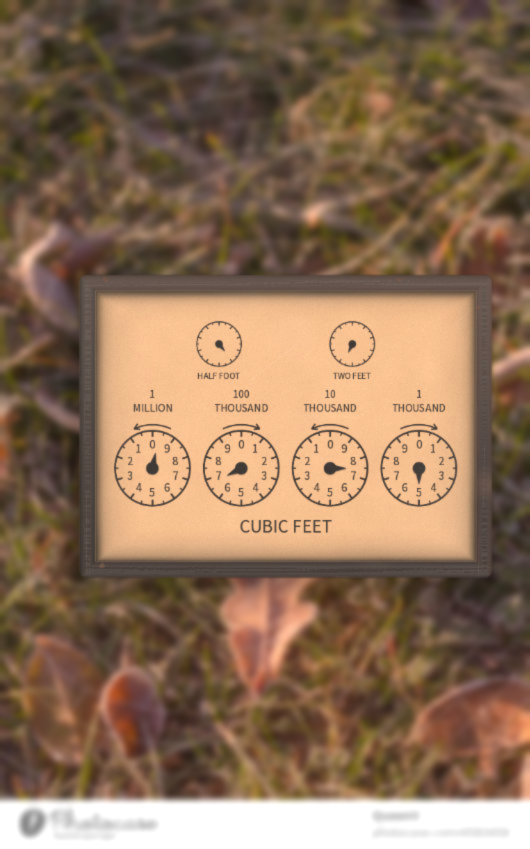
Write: 967500 ft³
